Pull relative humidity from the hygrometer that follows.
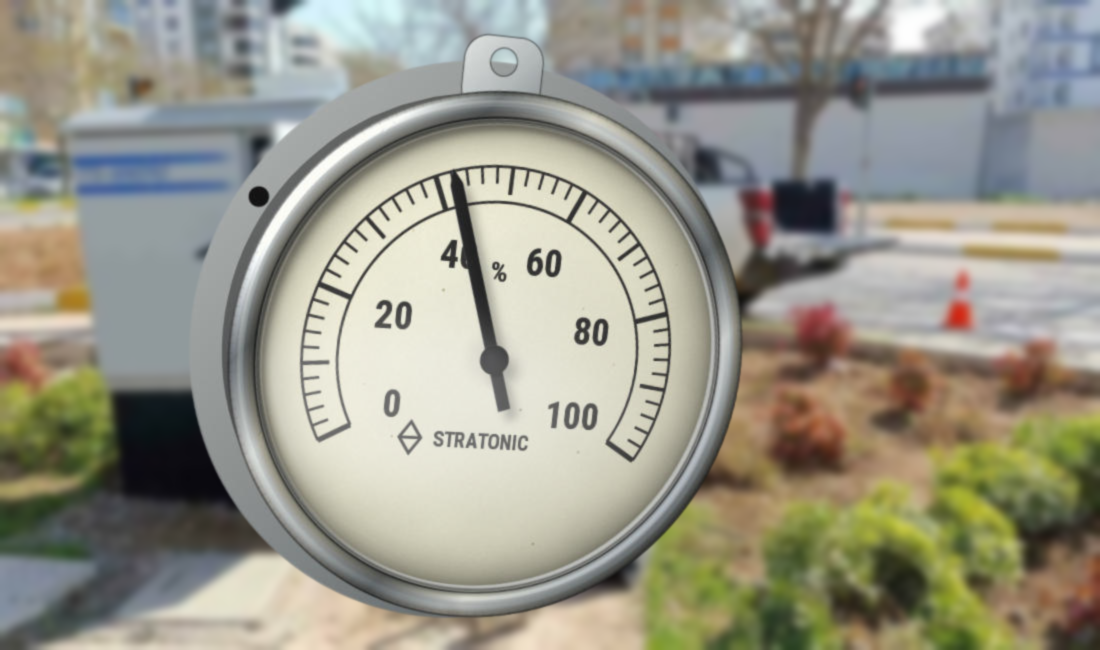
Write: 42 %
